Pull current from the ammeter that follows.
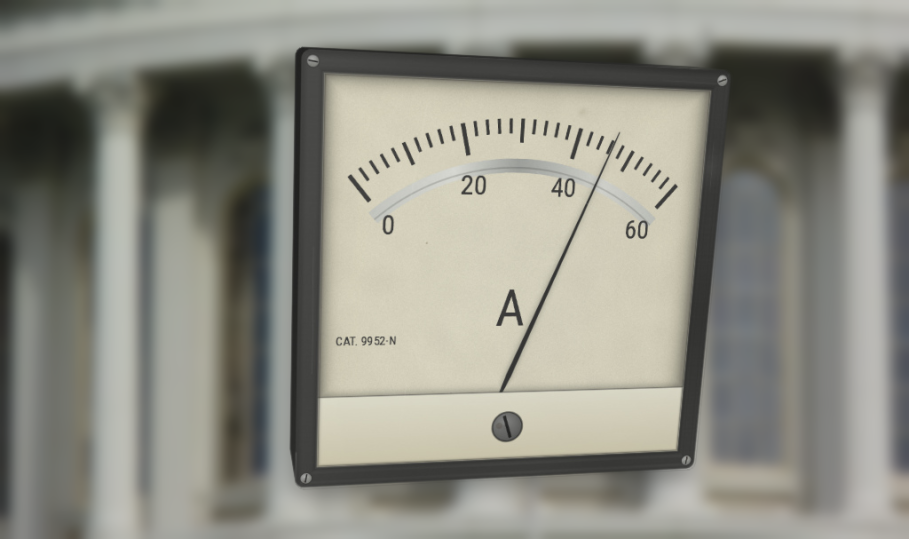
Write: 46 A
